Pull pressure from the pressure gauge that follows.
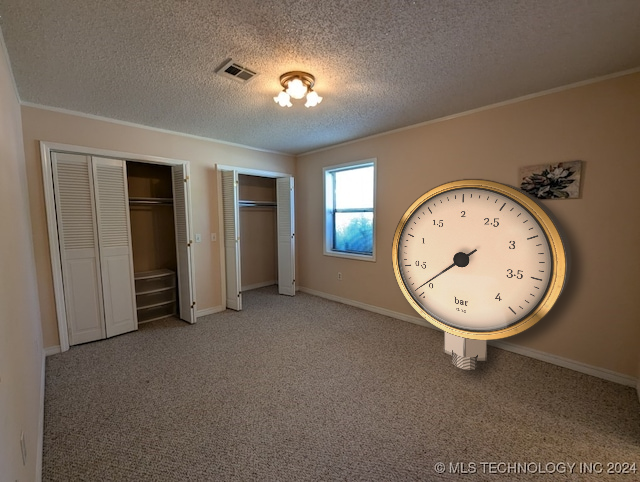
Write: 0.1 bar
